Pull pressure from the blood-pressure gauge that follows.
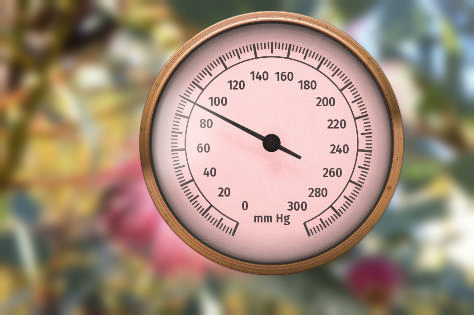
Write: 90 mmHg
